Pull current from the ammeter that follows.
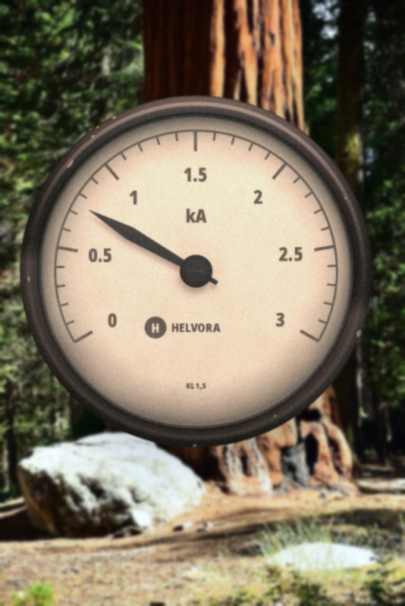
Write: 0.75 kA
